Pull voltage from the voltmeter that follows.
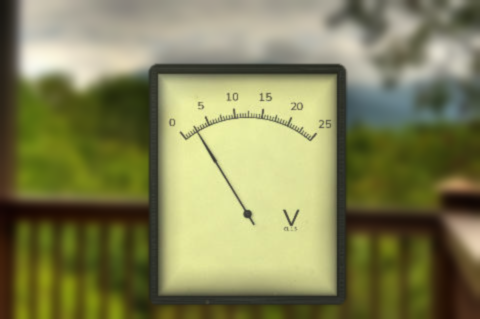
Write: 2.5 V
